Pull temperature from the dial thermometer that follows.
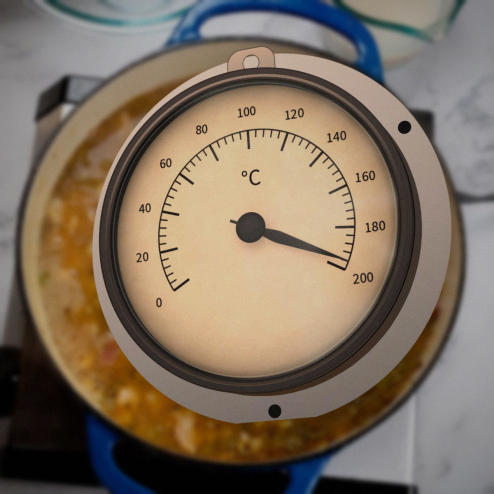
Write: 196 °C
